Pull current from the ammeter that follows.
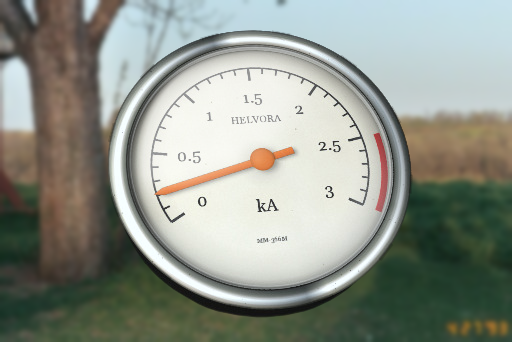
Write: 0.2 kA
